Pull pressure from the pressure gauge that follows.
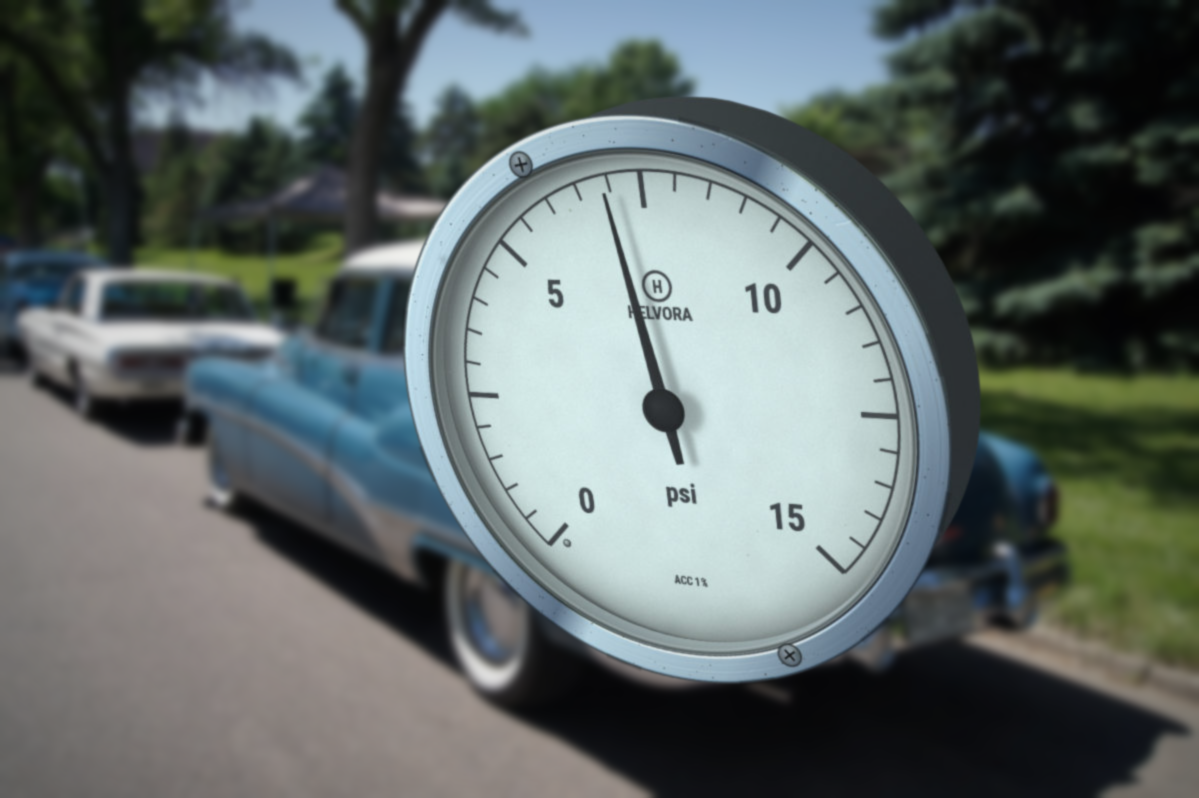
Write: 7 psi
